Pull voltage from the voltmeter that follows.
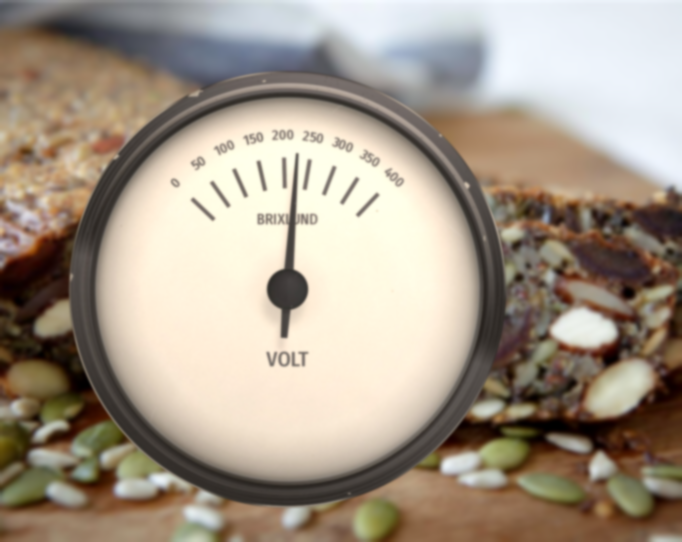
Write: 225 V
